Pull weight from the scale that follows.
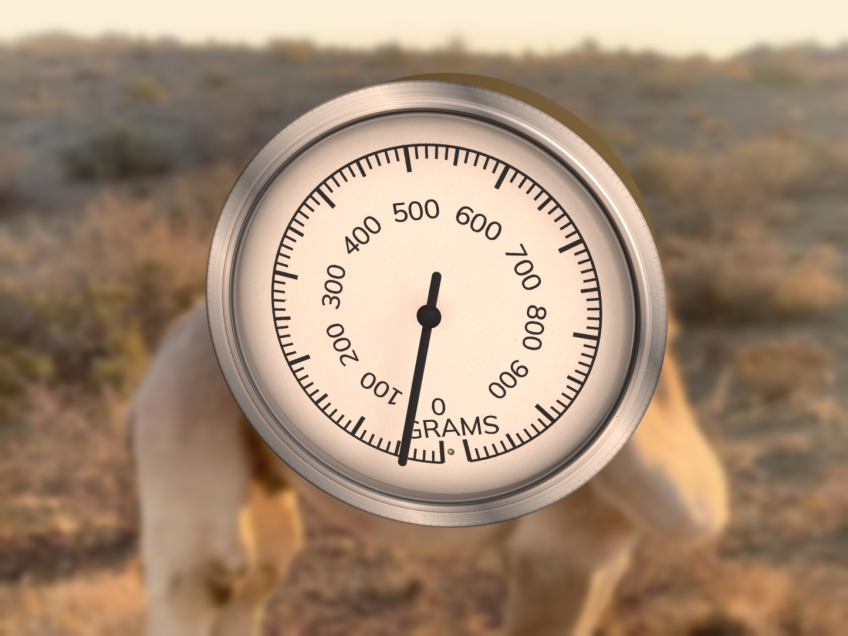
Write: 40 g
